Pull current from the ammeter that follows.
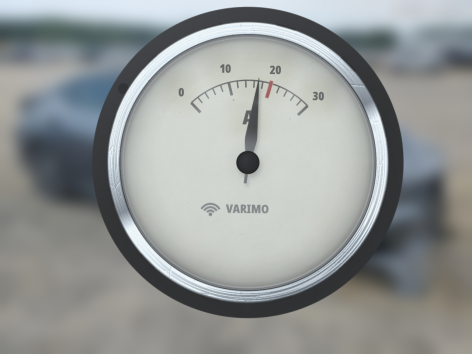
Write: 17 A
